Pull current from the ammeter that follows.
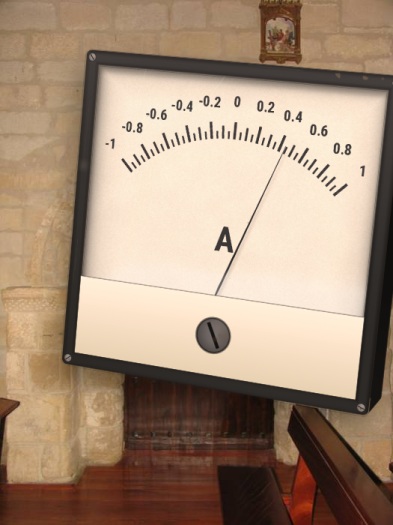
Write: 0.45 A
